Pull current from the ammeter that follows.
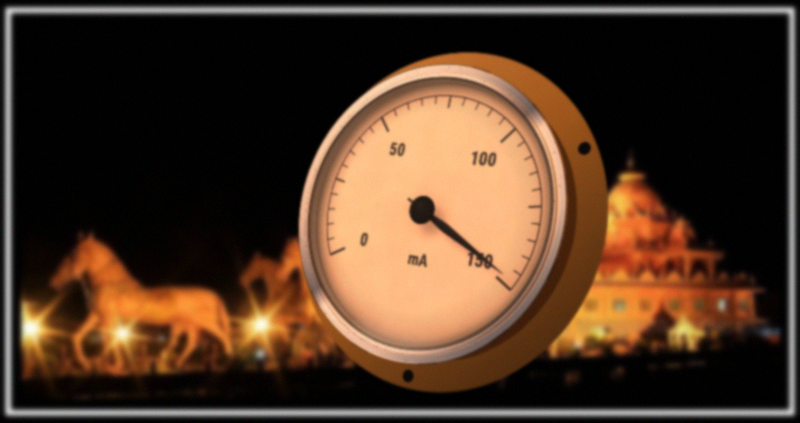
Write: 147.5 mA
